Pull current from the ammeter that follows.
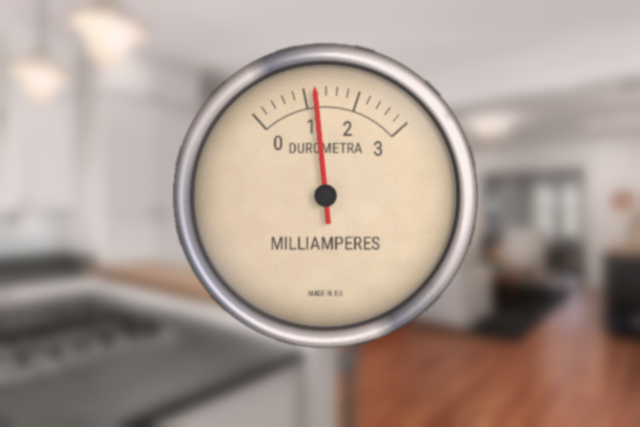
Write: 1.2 mA
